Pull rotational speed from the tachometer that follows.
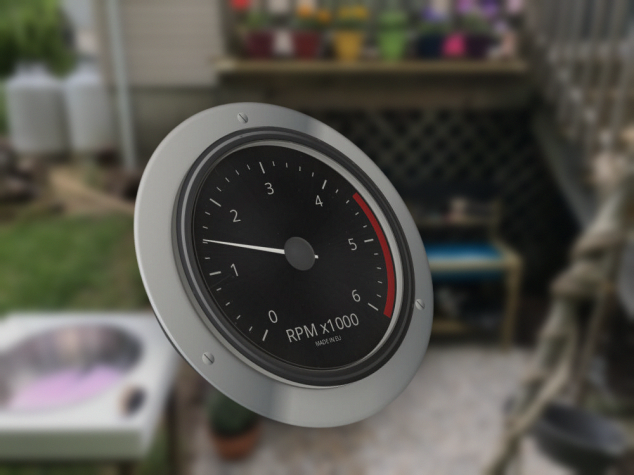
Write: 1400 rpm
